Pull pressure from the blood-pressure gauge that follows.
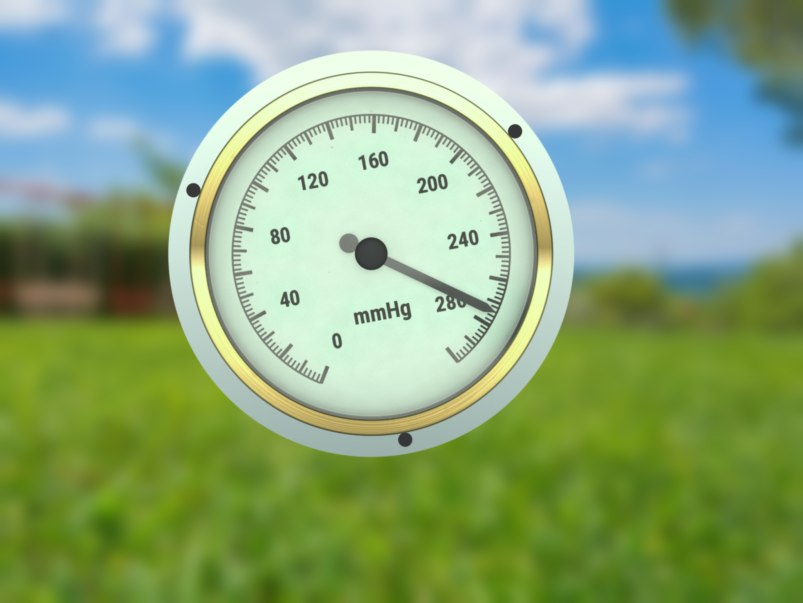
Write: 274 mmHg
